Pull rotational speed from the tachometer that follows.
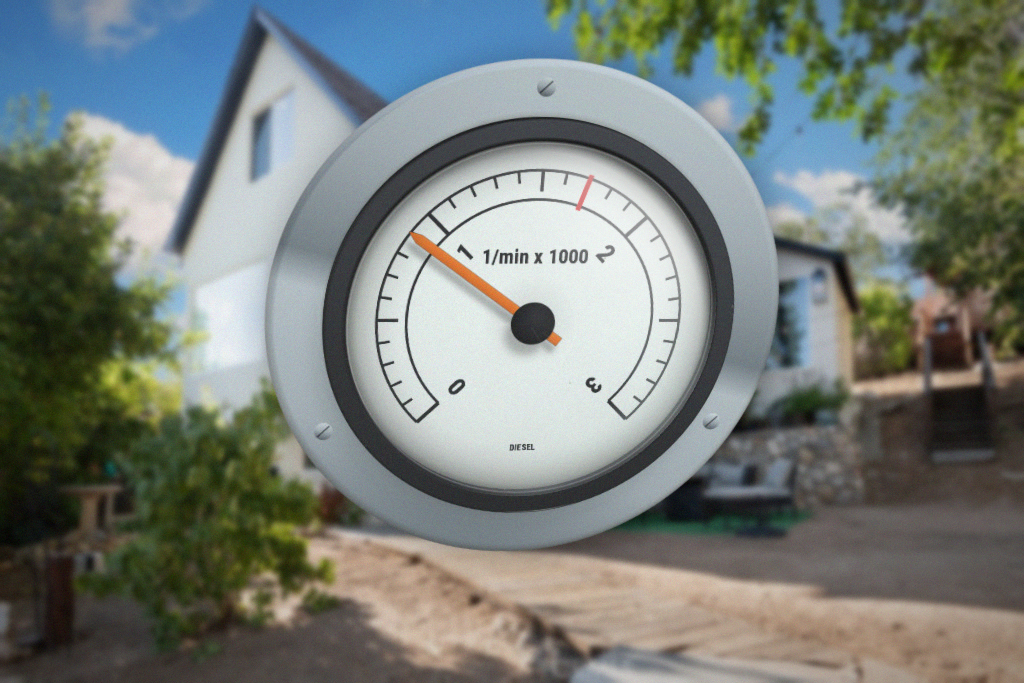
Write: 900 rpm
